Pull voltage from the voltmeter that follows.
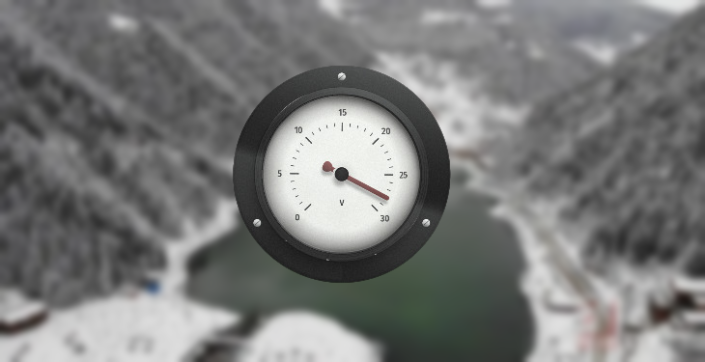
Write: 28 V
